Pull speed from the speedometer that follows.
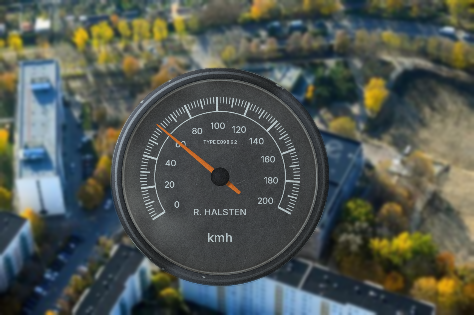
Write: 60 km/h
